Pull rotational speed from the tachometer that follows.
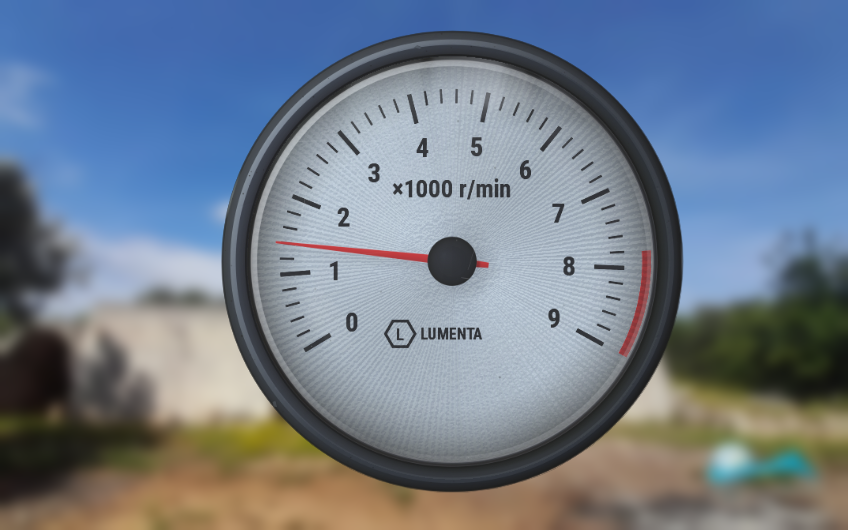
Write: 1400 rpm
